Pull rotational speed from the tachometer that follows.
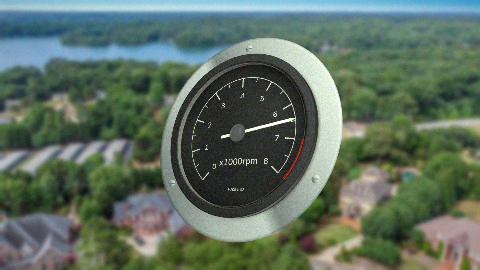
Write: 6500 rpm
